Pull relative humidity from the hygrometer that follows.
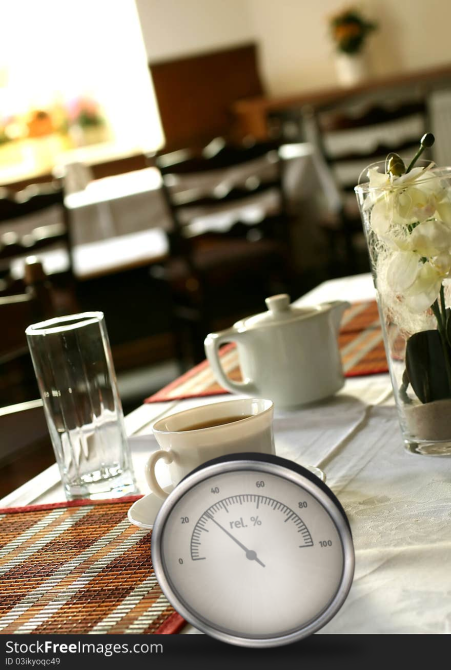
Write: 30 %
